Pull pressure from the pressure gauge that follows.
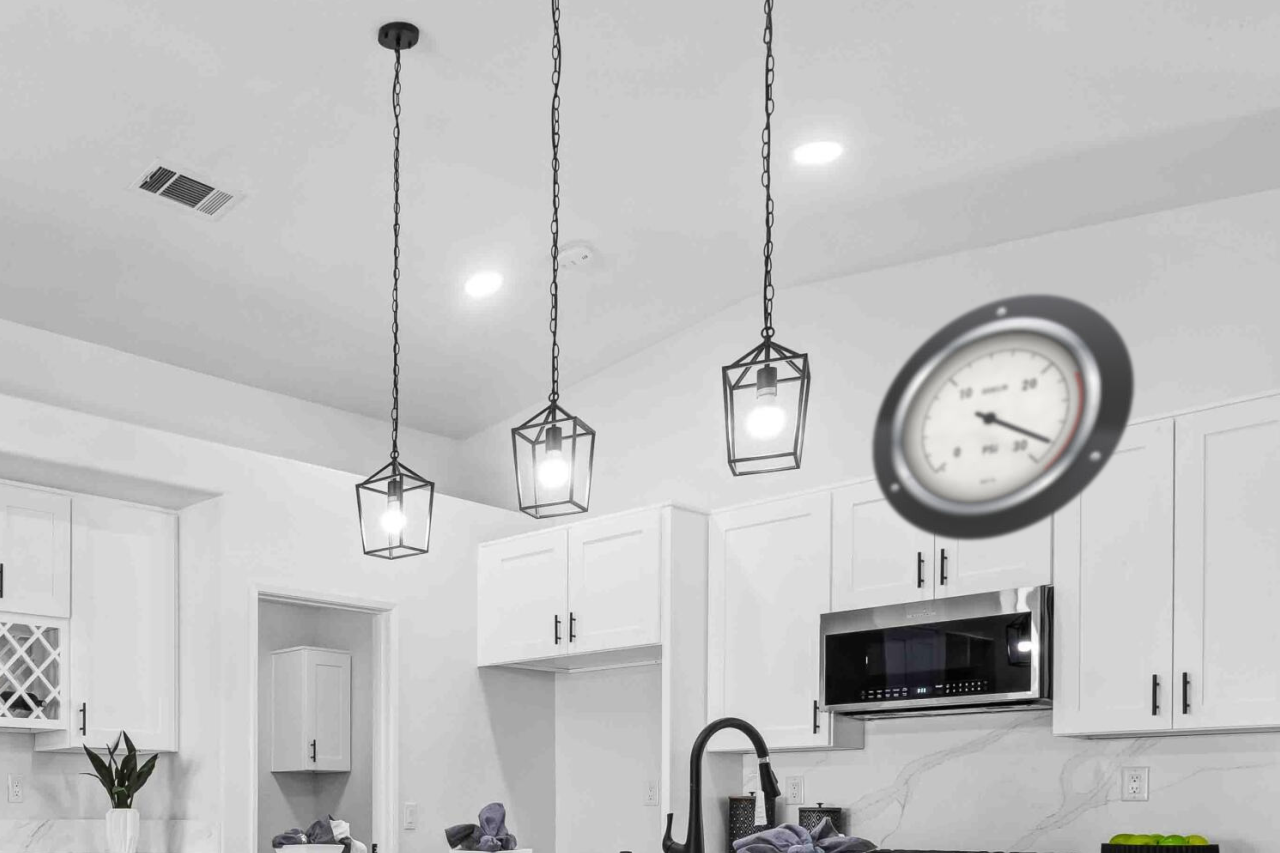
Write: 28 psi
